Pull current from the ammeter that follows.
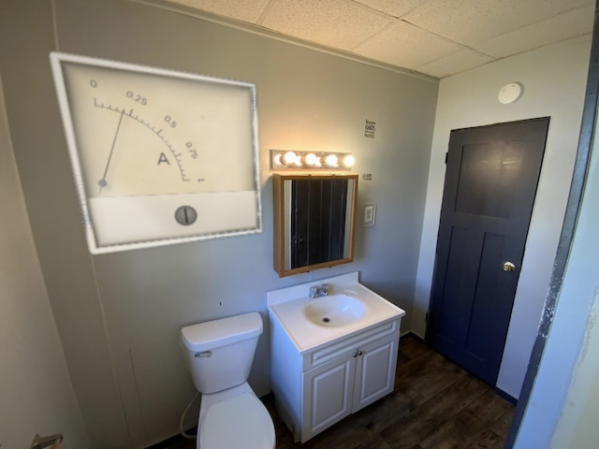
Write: 0.2 A
